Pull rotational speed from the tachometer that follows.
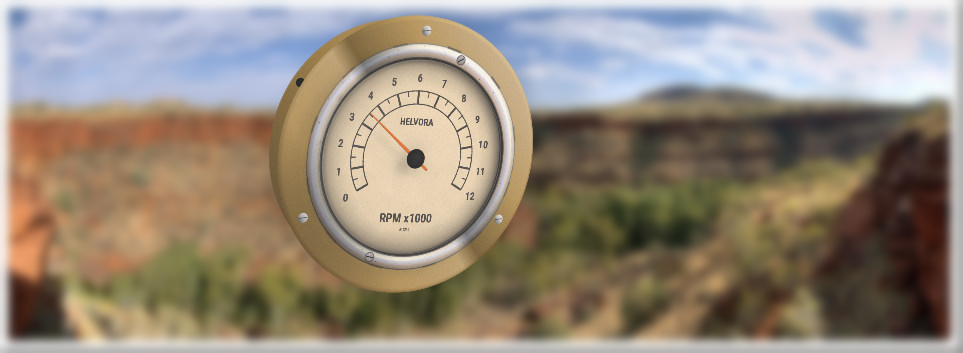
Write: 3500 rpm
